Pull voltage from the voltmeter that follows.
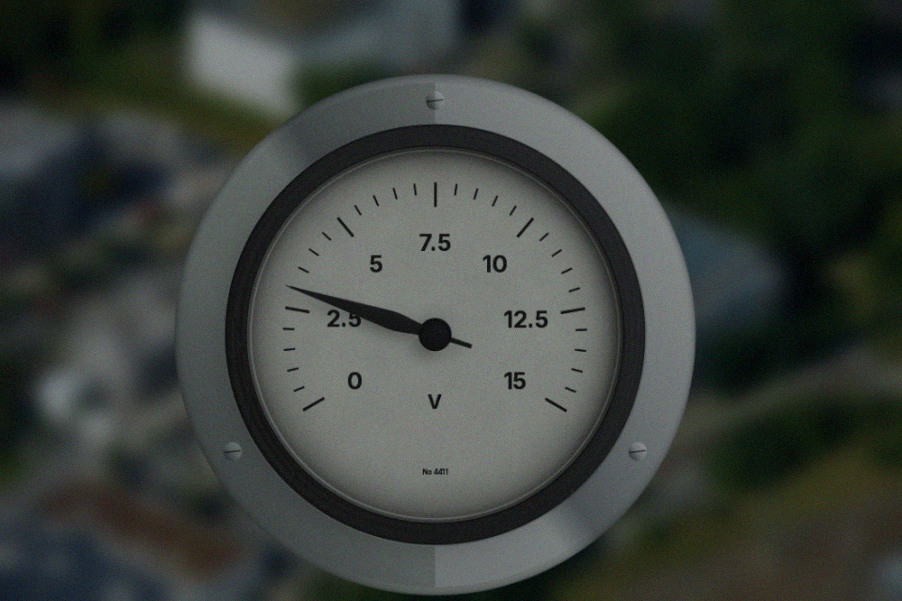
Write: 3 V
